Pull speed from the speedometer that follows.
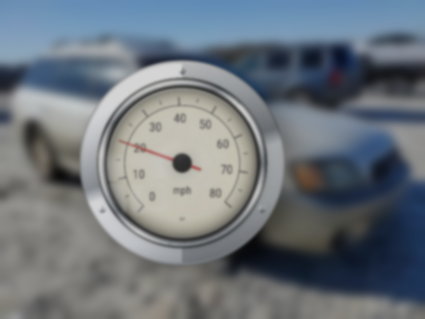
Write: 20 mph
